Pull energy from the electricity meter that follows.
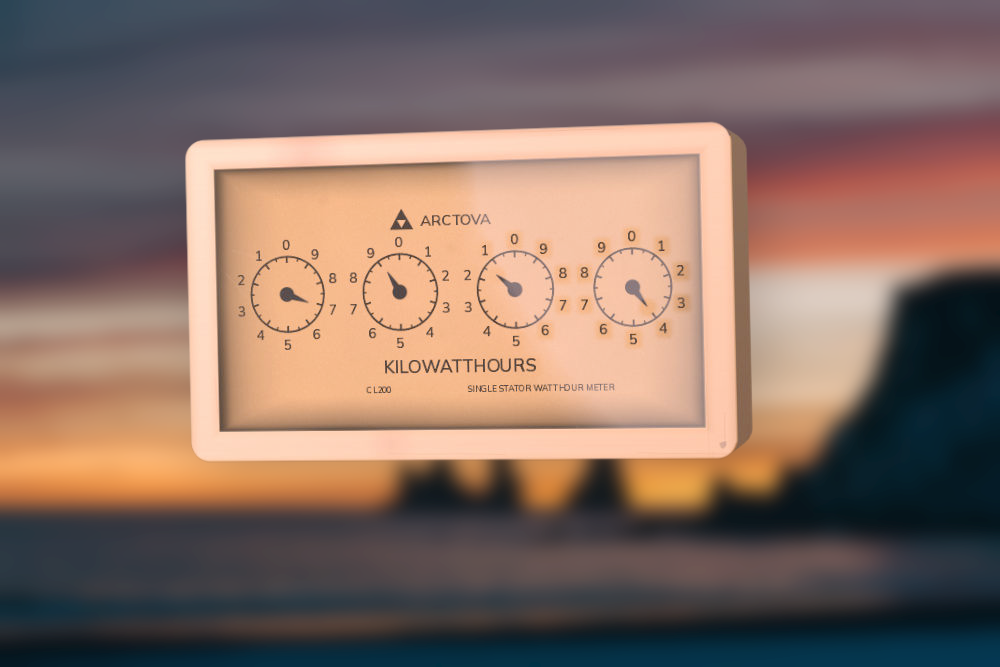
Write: 6914 kWh
